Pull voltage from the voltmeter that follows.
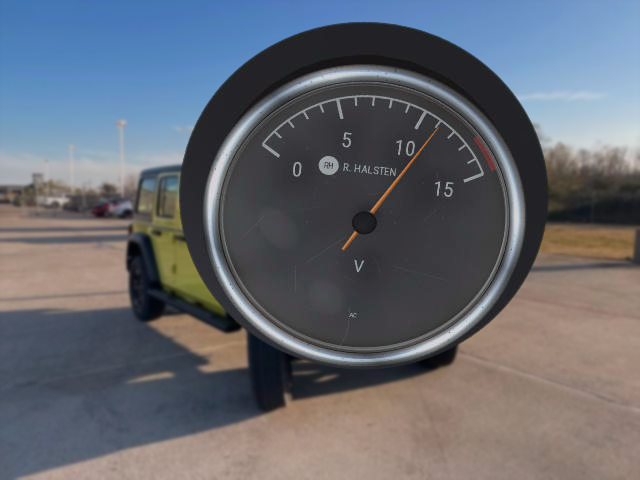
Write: 11 V
